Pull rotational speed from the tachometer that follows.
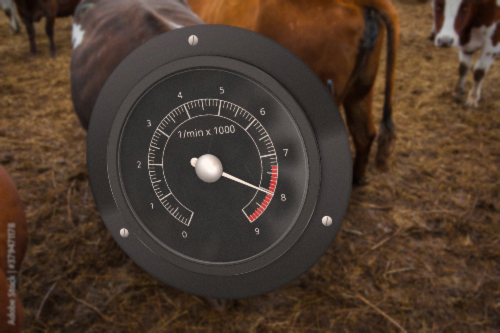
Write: 8000 rpm
